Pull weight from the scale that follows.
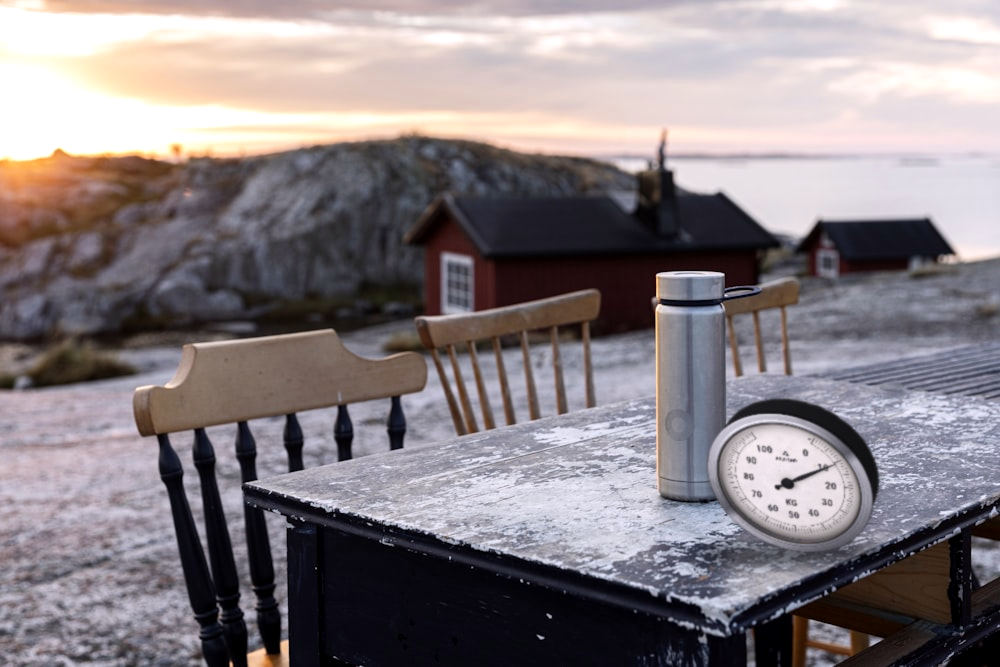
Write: 10 kg
